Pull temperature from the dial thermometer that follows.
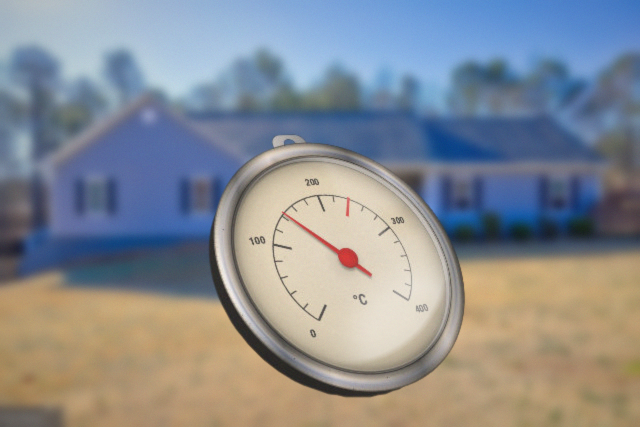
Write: 140 °C
